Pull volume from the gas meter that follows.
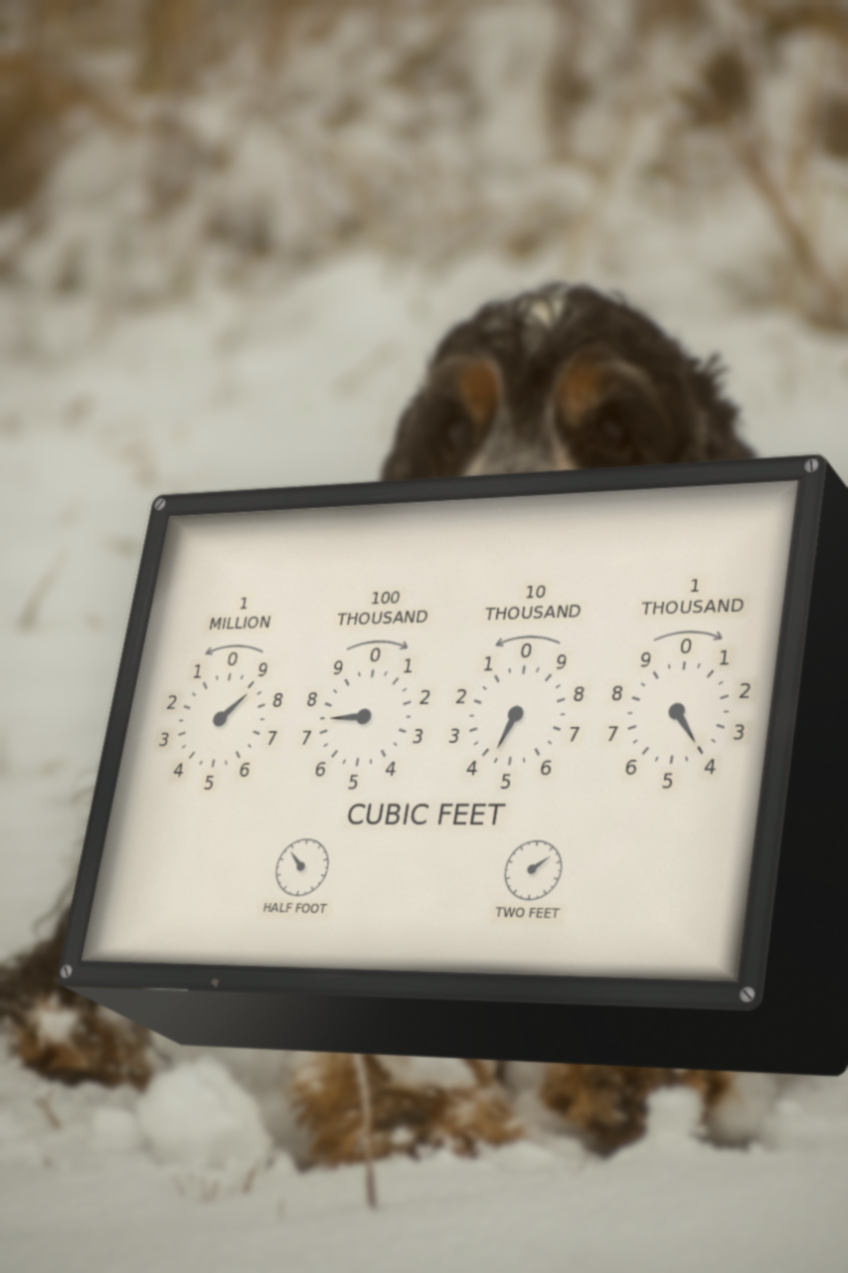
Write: 874400 ft³
